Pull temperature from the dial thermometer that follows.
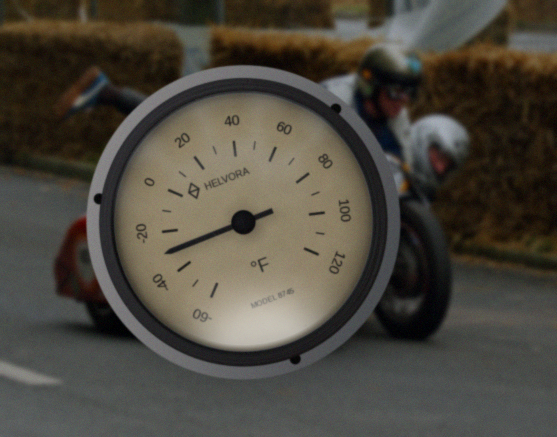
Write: -30 °F
